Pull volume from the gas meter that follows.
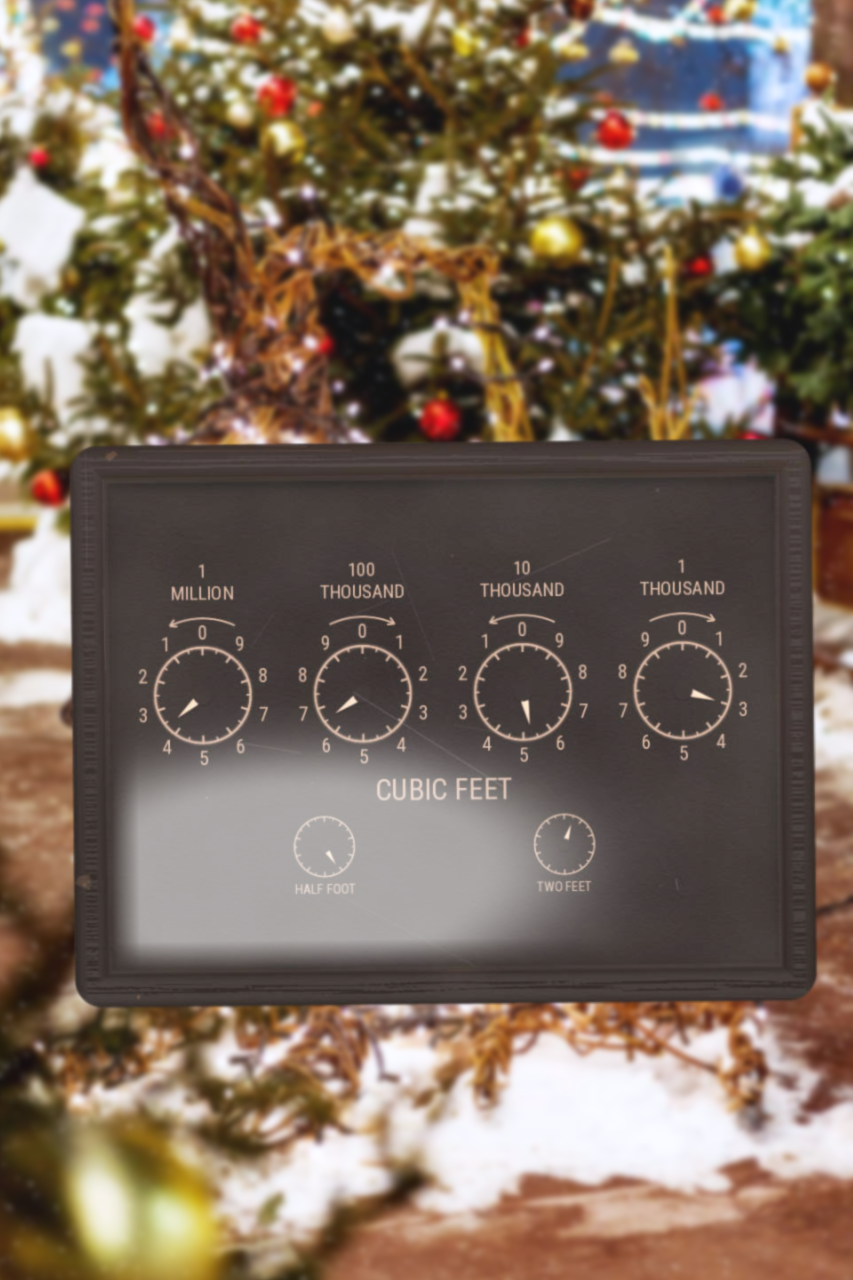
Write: 365300 ft³
